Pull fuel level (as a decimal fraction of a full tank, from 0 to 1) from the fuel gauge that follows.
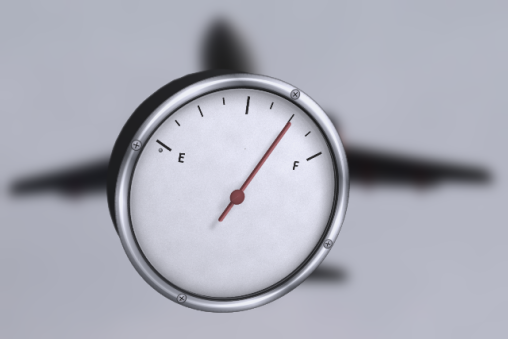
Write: 0.75
